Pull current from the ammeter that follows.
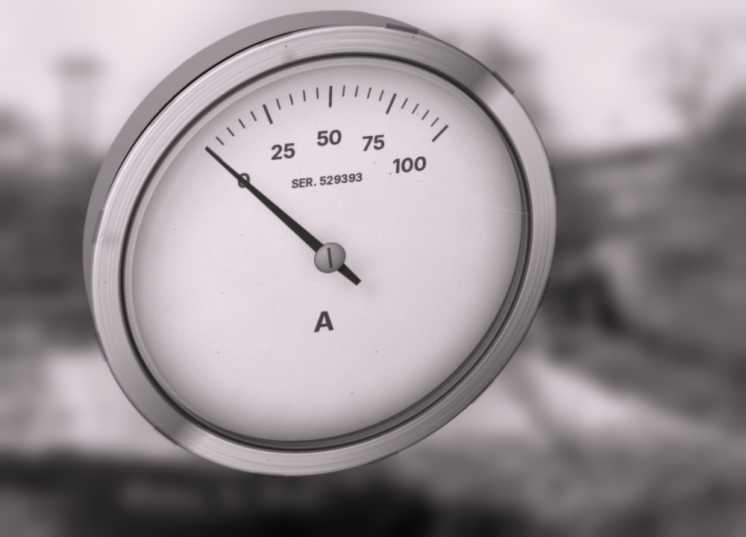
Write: 0 A
